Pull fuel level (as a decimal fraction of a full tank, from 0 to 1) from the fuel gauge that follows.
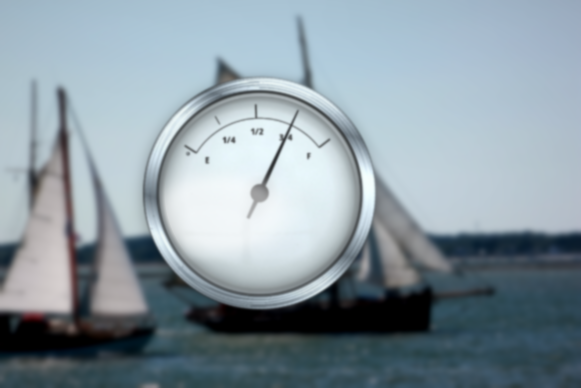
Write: 0.75
